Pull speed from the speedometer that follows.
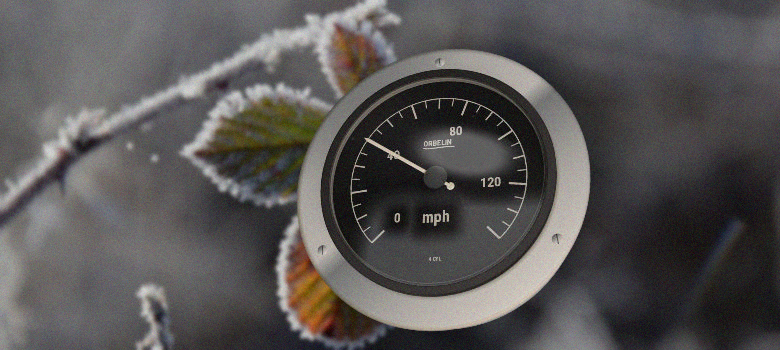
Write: 40 mph
